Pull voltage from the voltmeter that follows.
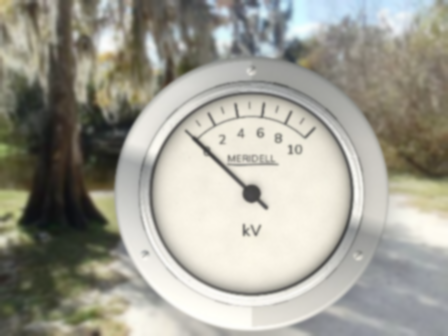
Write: 0 kV
